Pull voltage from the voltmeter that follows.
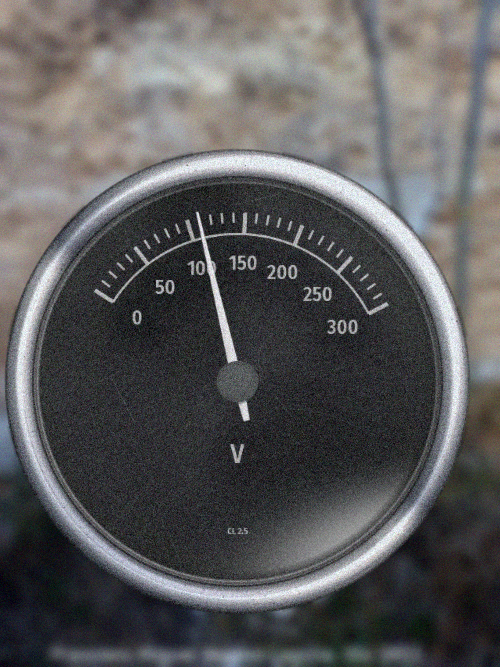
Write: 110 V
